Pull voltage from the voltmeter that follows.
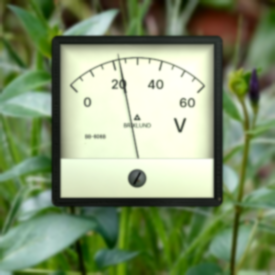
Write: 22.5 V
